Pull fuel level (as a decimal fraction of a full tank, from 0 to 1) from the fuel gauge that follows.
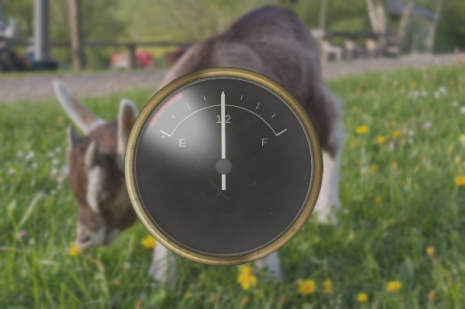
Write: 0.5
